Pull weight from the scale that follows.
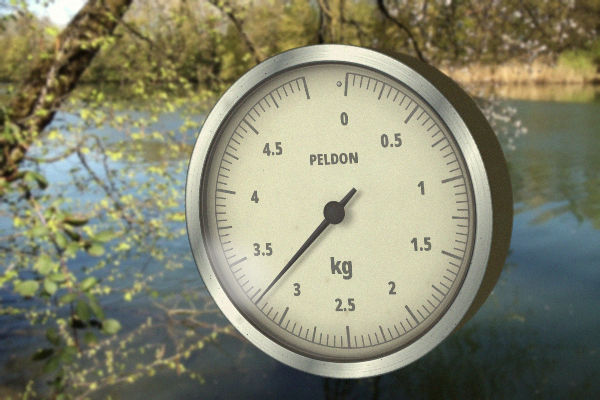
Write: 3.2 kg
